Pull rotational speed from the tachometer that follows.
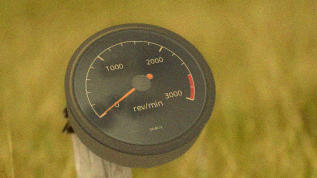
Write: 0 rpm
